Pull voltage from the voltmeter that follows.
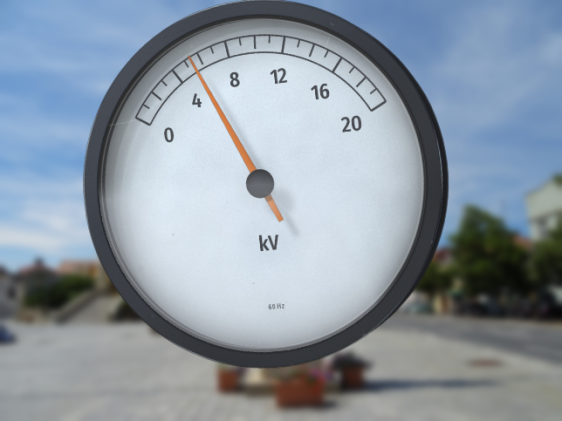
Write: 5.5 kV
